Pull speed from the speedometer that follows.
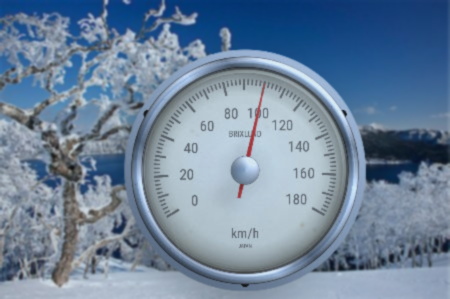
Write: 100 km/h
